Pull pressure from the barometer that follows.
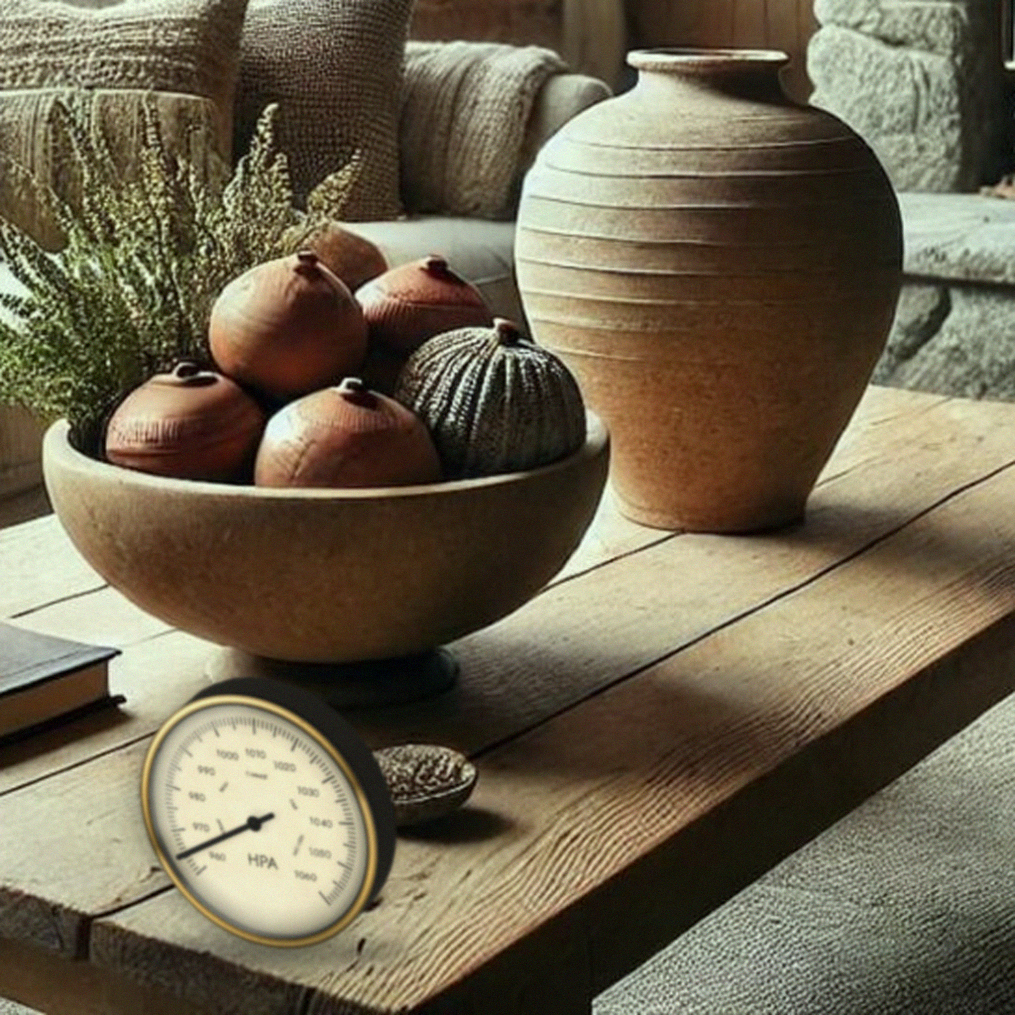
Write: 965 hPa
